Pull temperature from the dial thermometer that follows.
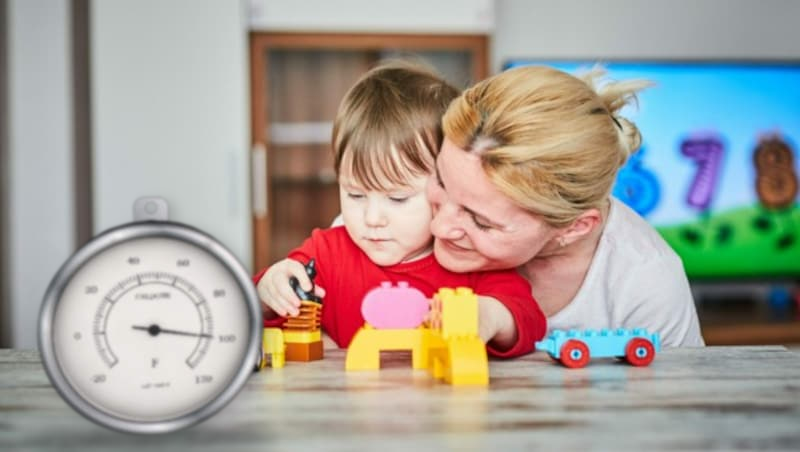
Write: 100 °F
